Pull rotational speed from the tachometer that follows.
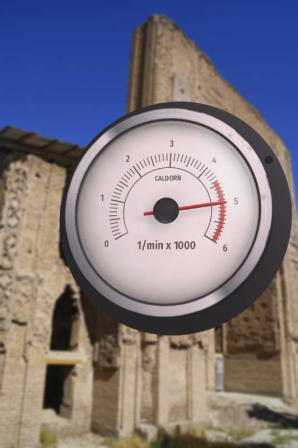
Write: 5000 rpm
